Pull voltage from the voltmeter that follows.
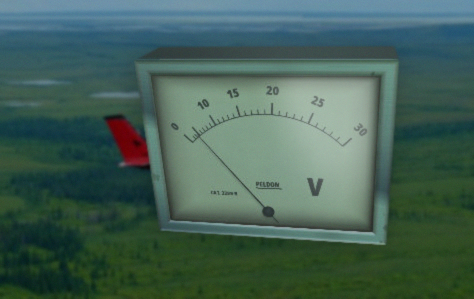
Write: 5 V
